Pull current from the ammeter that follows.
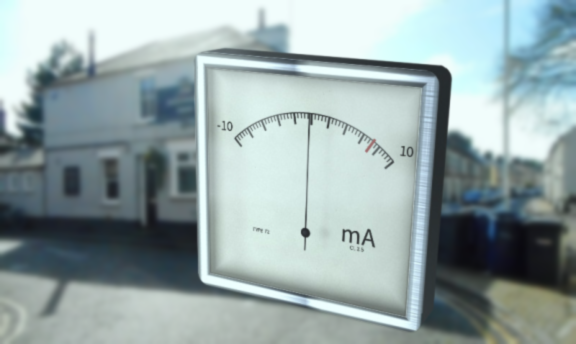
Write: 0 mA
